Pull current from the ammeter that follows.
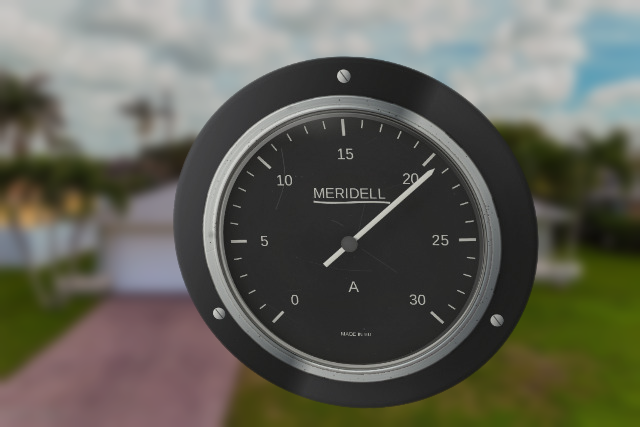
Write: 20.5 A
